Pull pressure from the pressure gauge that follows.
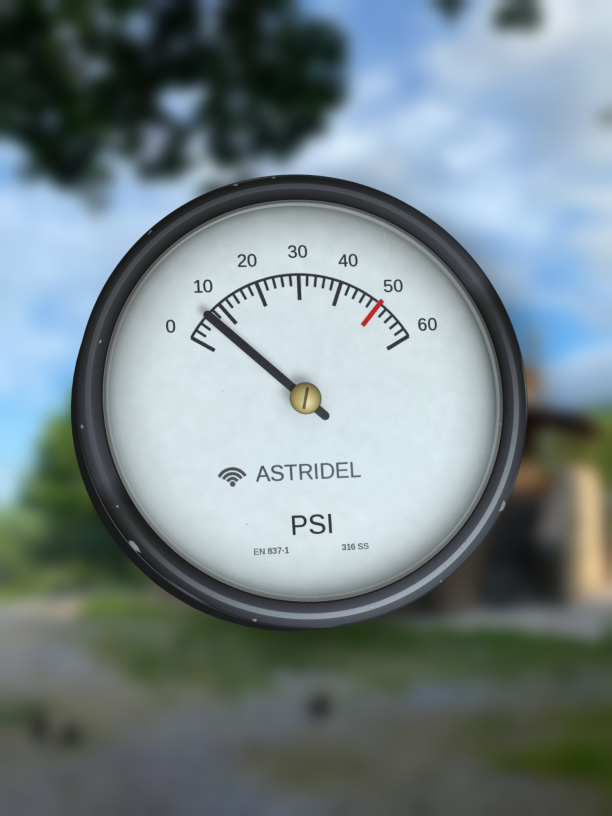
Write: 6 psi
